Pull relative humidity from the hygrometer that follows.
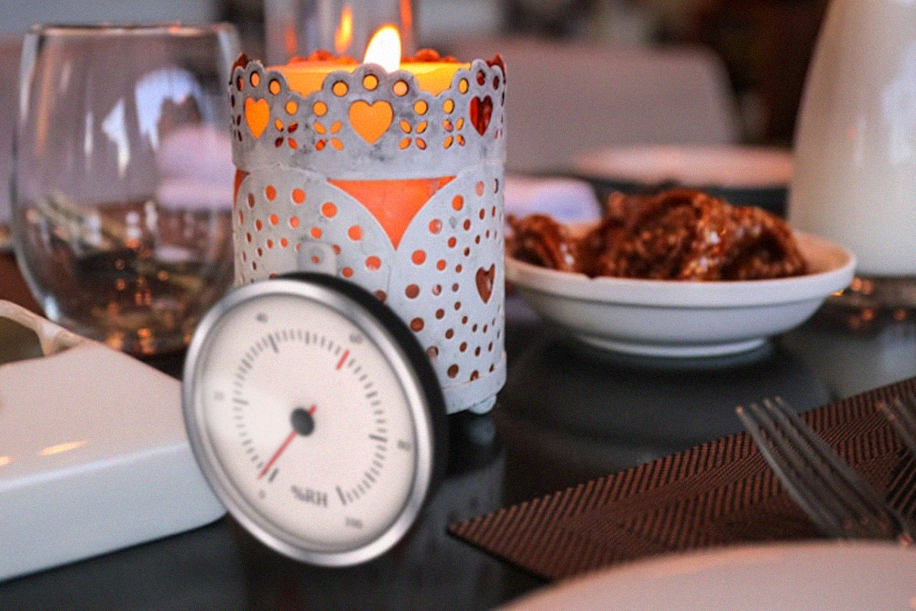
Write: 2 %
